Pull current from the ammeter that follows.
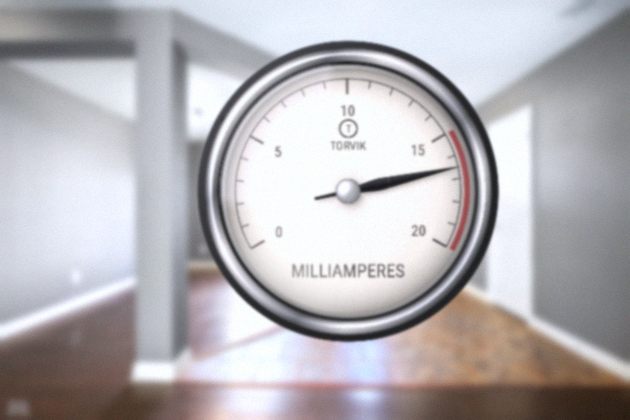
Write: 16.5 mA
